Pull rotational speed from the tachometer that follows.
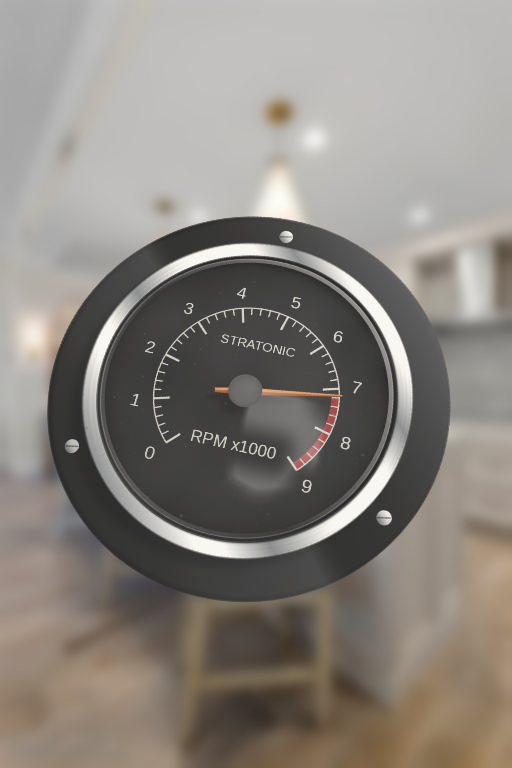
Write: 7200 rpm
